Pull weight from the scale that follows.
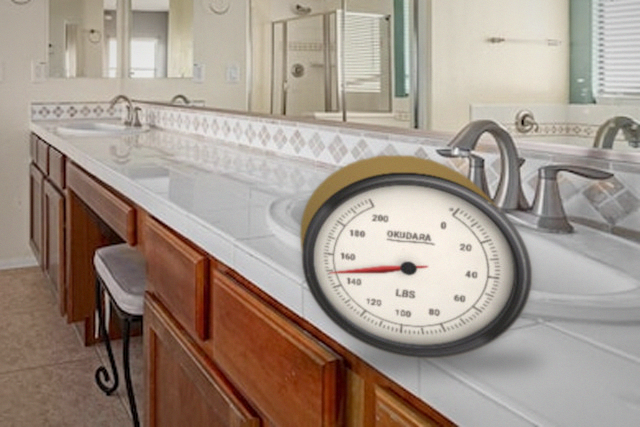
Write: 150 lb
